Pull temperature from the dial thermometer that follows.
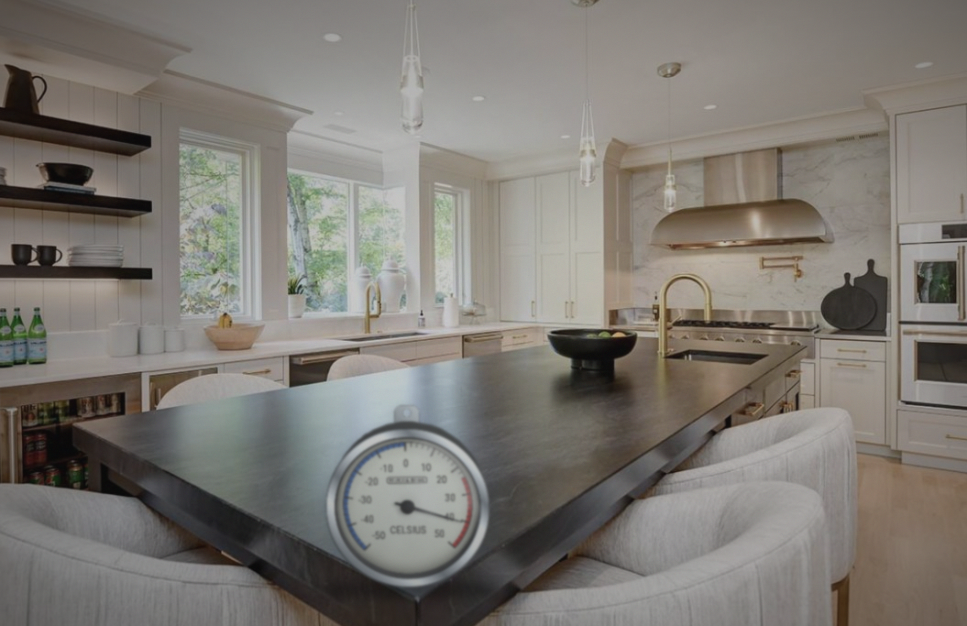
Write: 40 °C
